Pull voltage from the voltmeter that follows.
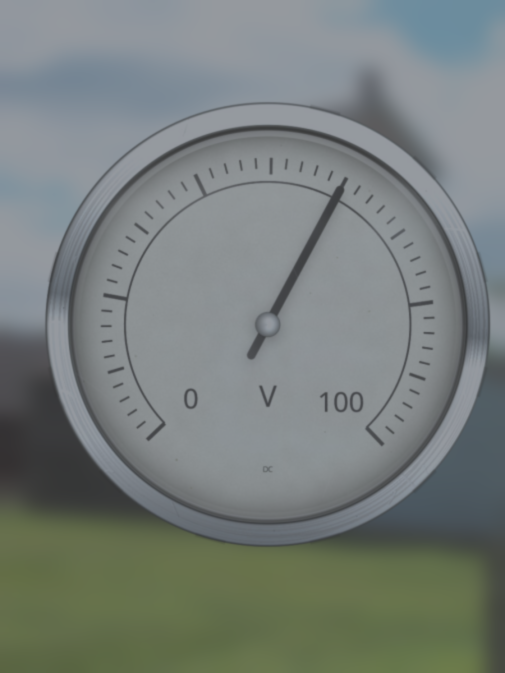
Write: 60 V
